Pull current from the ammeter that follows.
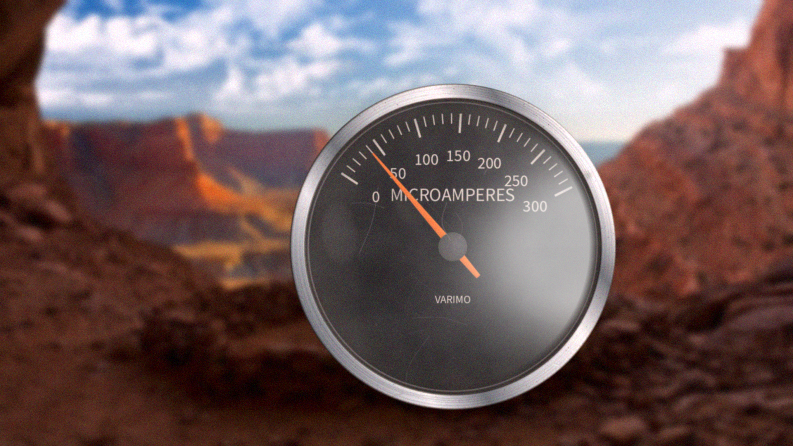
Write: 40 µA
